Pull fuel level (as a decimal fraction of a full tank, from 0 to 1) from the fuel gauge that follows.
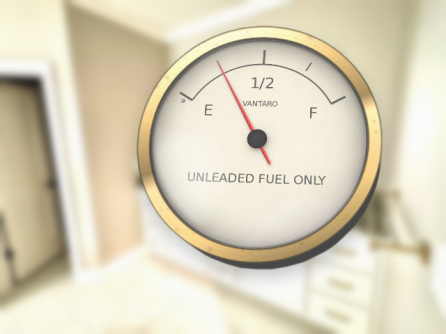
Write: 0.25
